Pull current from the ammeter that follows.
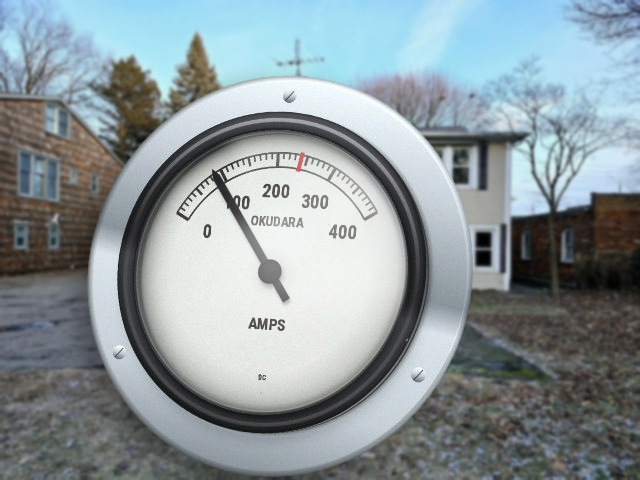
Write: 90 A
